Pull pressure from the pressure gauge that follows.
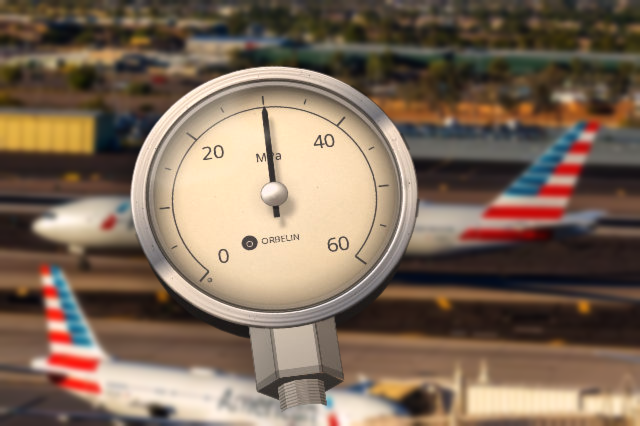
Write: 30 MPa
